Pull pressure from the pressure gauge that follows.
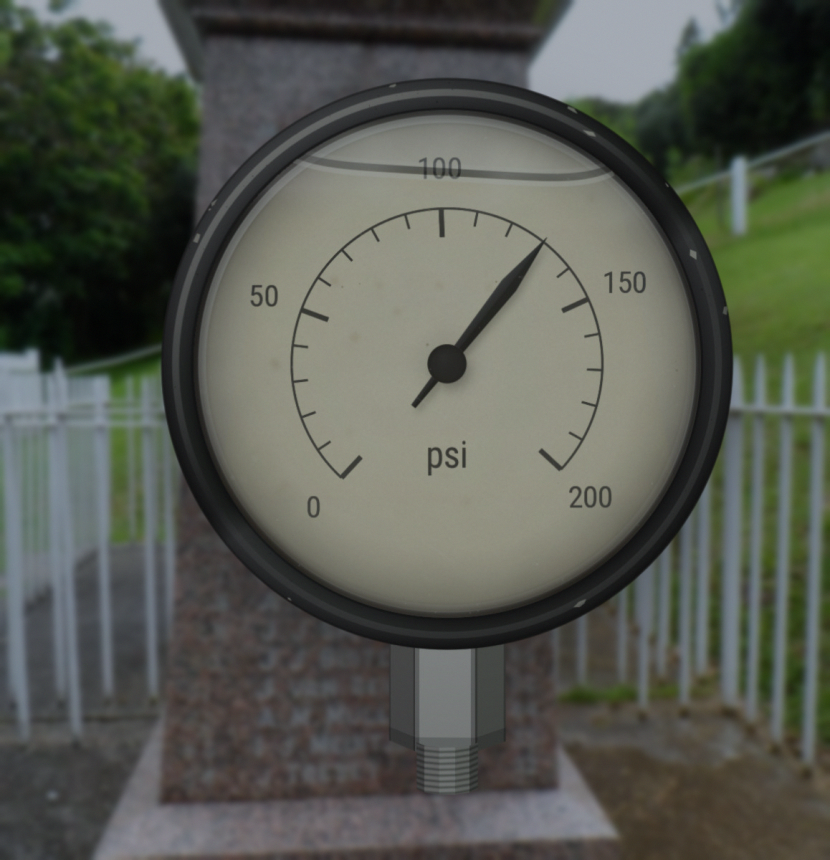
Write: 130 psi
